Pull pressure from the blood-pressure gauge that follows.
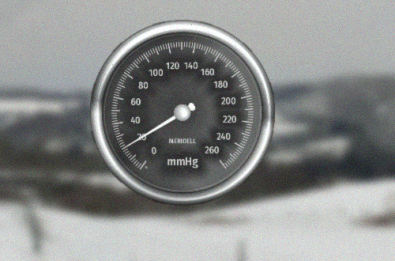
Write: 20 mmHg
